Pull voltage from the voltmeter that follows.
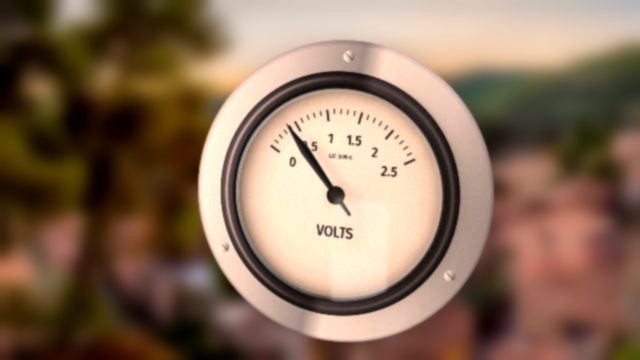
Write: 0.4 V
